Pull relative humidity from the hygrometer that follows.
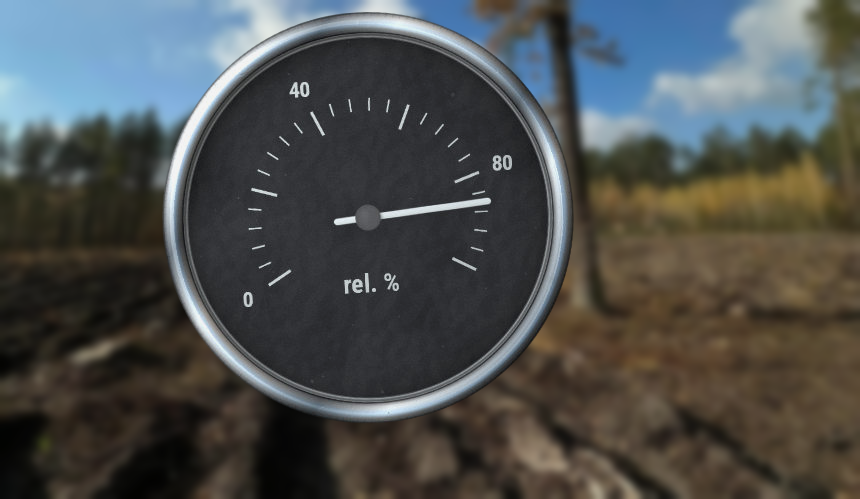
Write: 86 %
